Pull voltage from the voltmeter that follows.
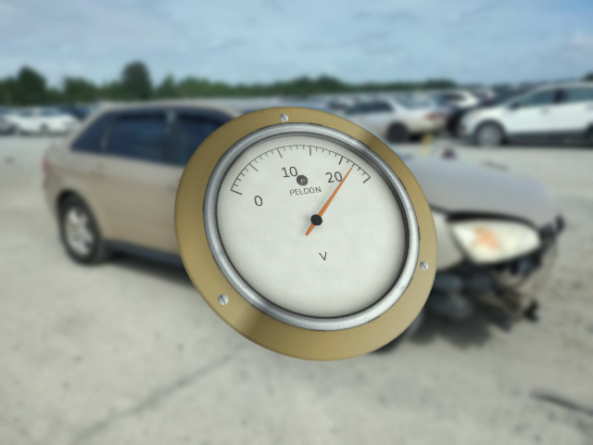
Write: 22 V
